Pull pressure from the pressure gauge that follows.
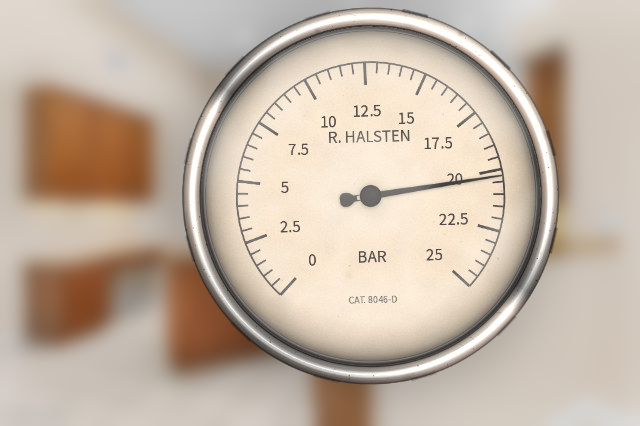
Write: 20.25 bar
